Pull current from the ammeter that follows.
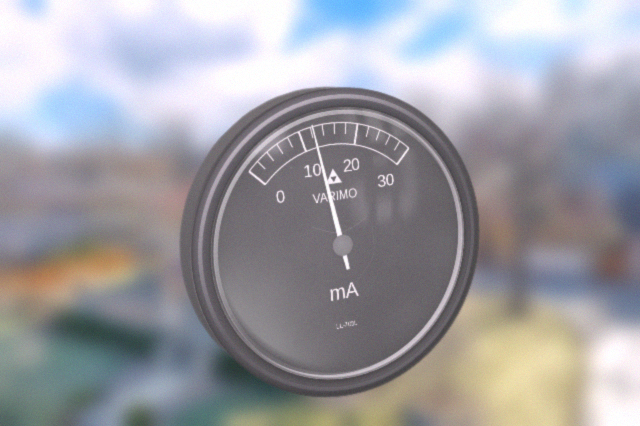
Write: 12 mA
